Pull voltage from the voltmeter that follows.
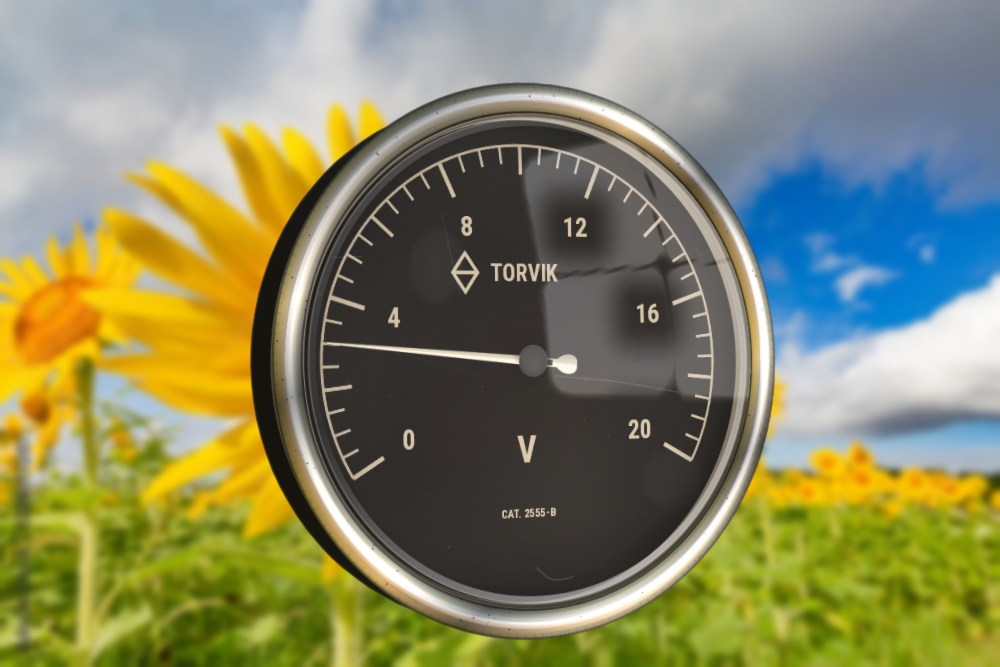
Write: 3 V
